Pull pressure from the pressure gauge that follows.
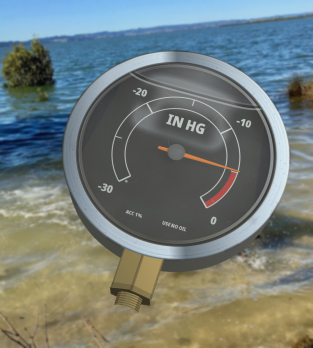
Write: -5 inHg
